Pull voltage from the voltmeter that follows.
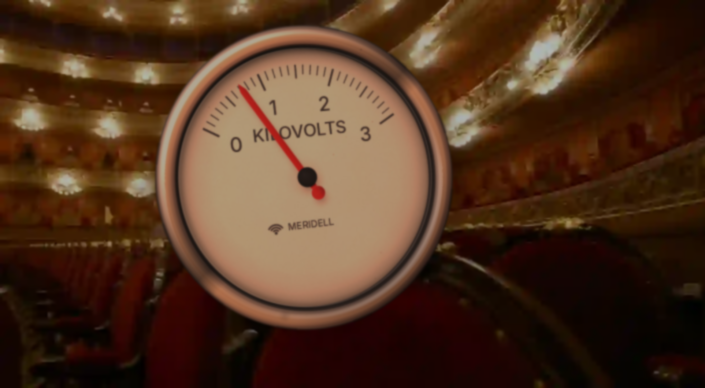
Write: 0.7 kV
